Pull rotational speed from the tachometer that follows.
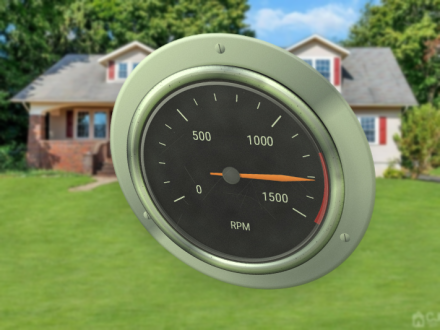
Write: 1300 rpm
